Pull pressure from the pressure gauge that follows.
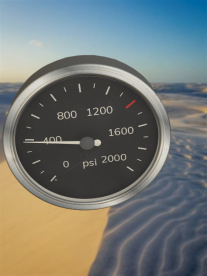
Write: 400 psi
